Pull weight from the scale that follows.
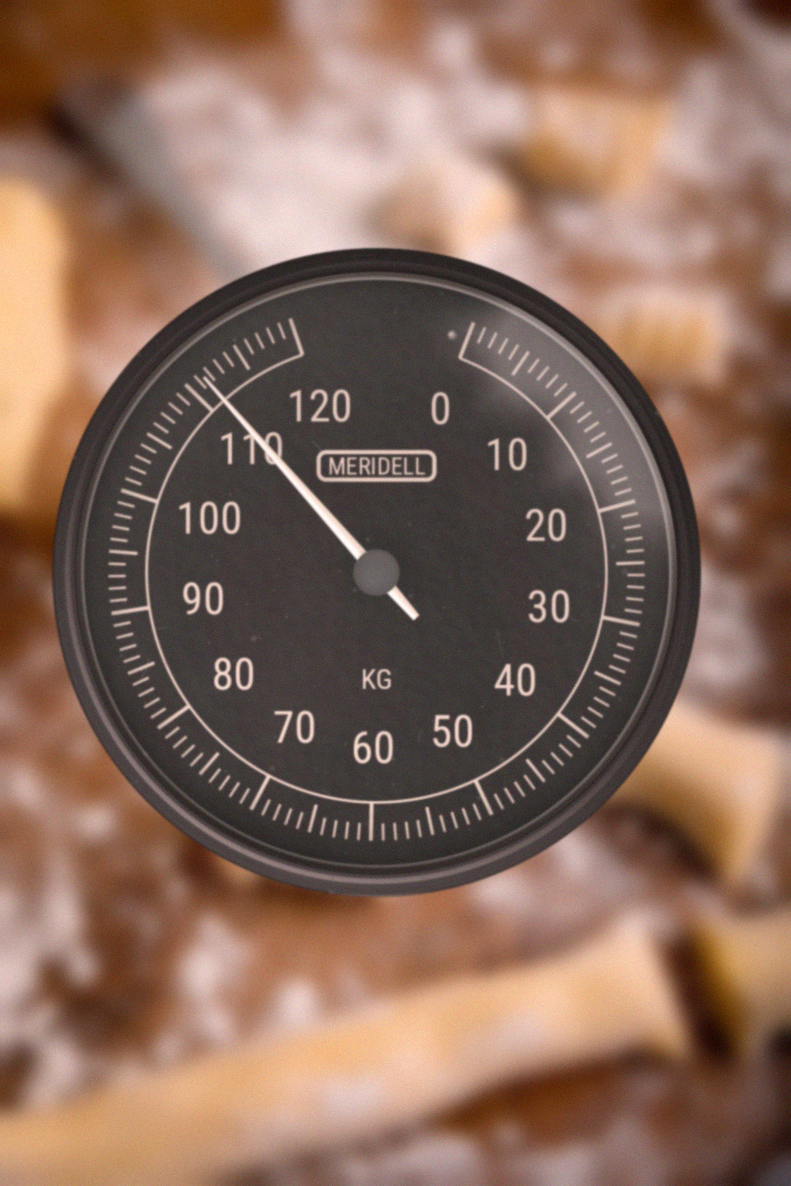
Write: 111.5 kg
